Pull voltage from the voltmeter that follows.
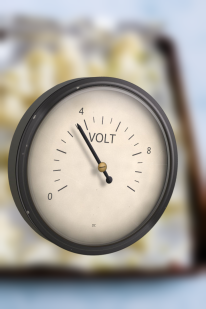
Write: 3.5 V
